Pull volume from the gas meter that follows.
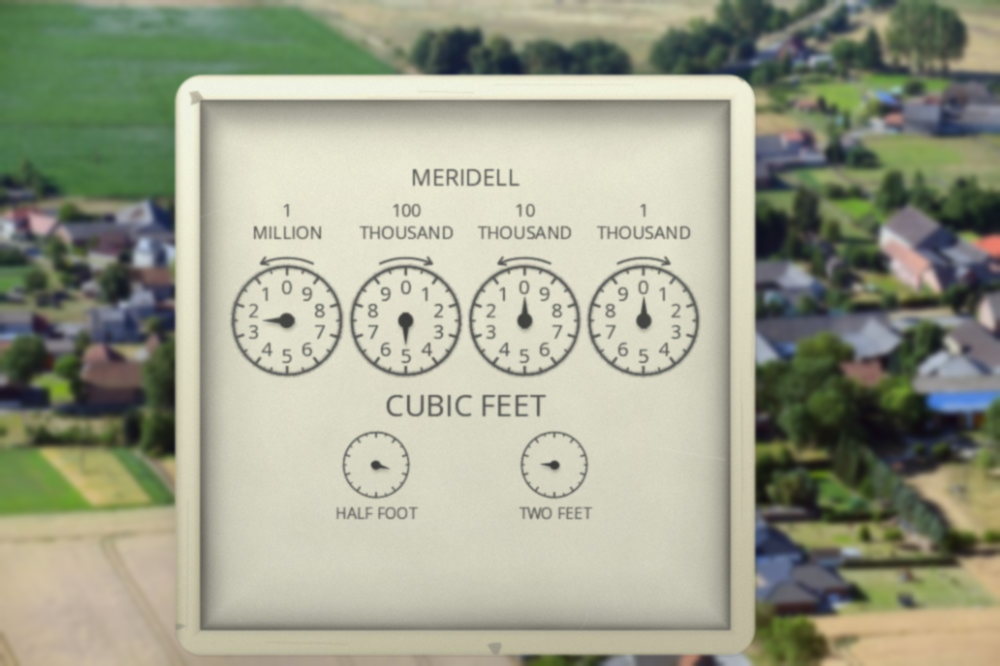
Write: 250000 ft³
